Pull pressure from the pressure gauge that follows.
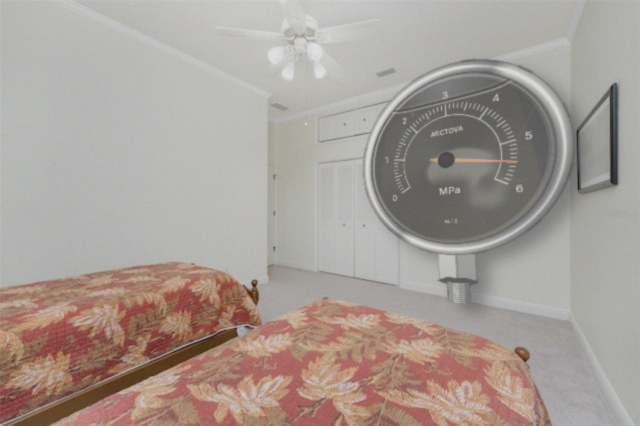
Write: 5.5 MPa
